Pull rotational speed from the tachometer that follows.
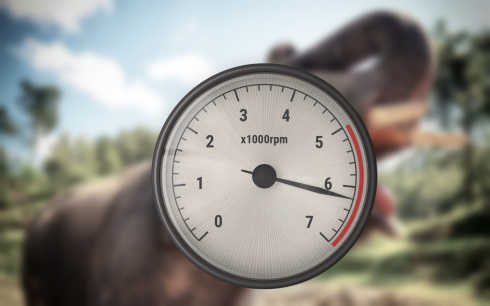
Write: 6200 rpm
